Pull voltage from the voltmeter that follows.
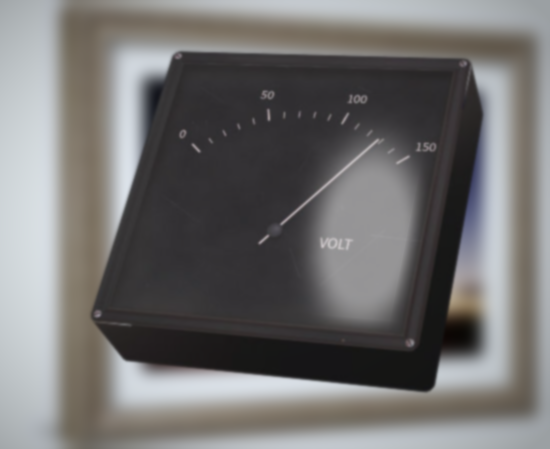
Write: 130 V
